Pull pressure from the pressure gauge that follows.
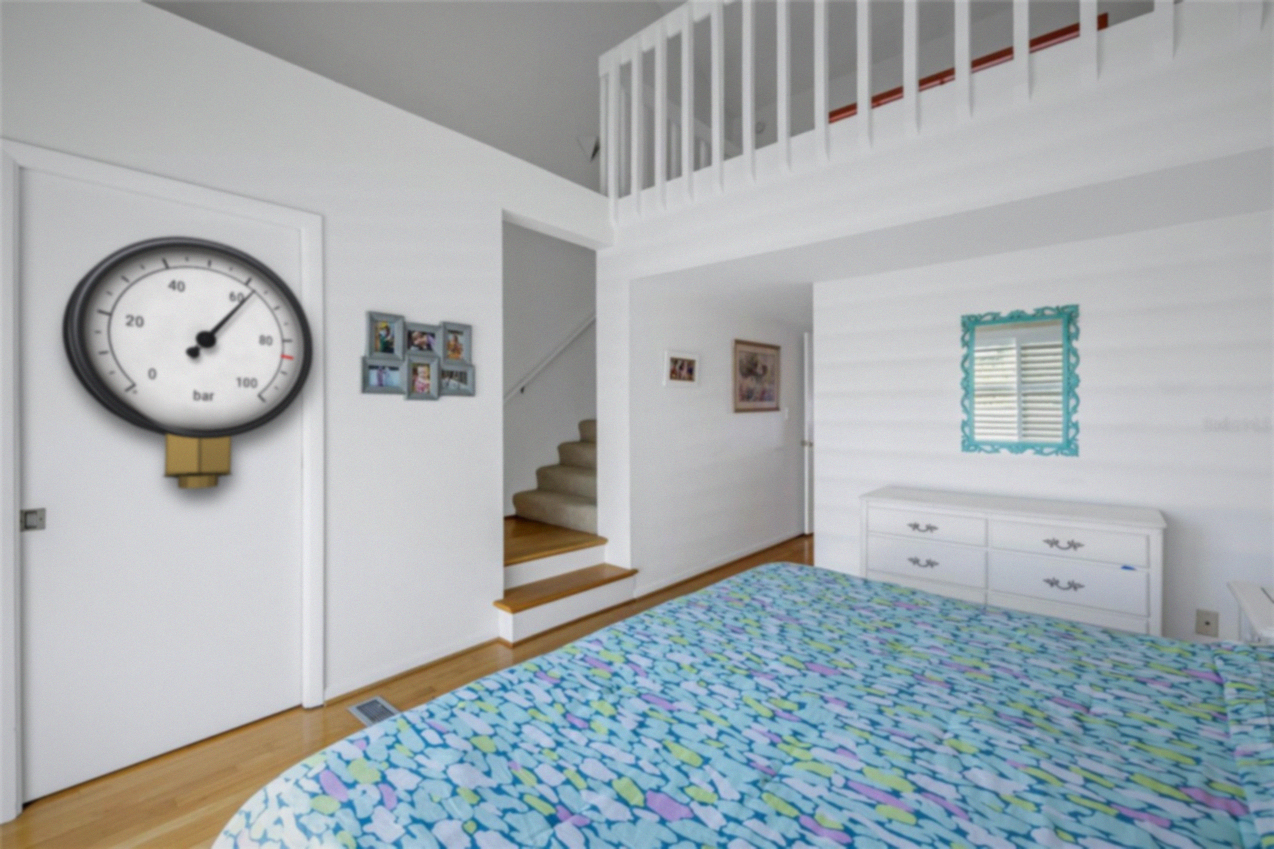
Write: 62.5 bar
